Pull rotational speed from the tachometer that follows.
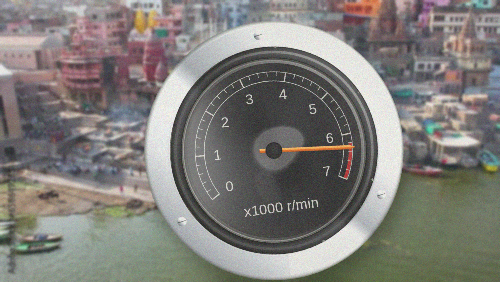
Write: 6300 rpm
